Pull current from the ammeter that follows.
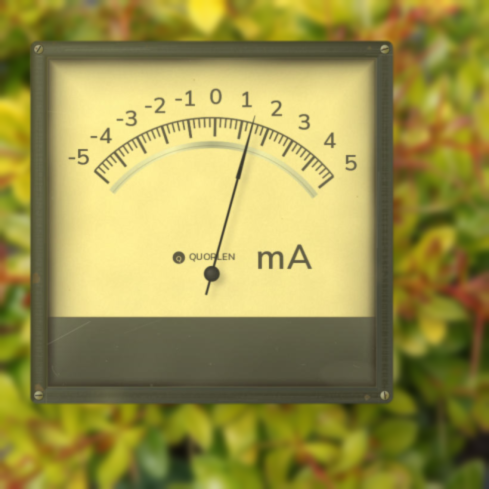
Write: 1.4 mA
